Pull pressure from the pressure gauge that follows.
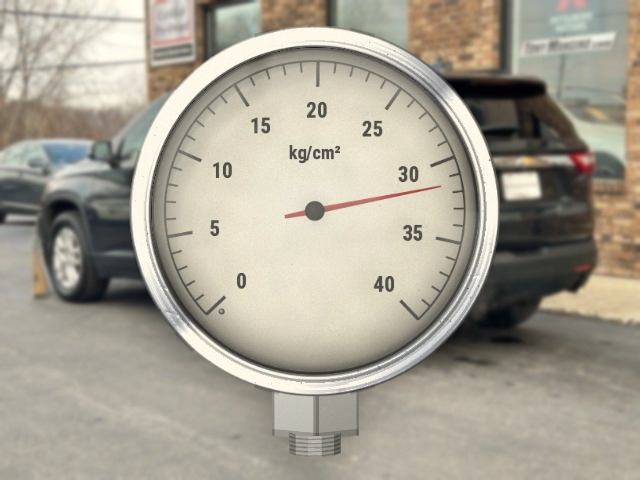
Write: 31.5 kg/cm²
